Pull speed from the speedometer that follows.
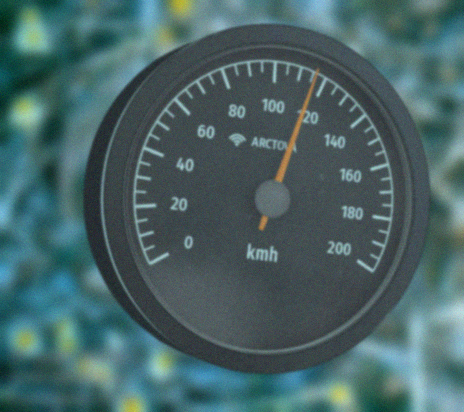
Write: 115 km/h
